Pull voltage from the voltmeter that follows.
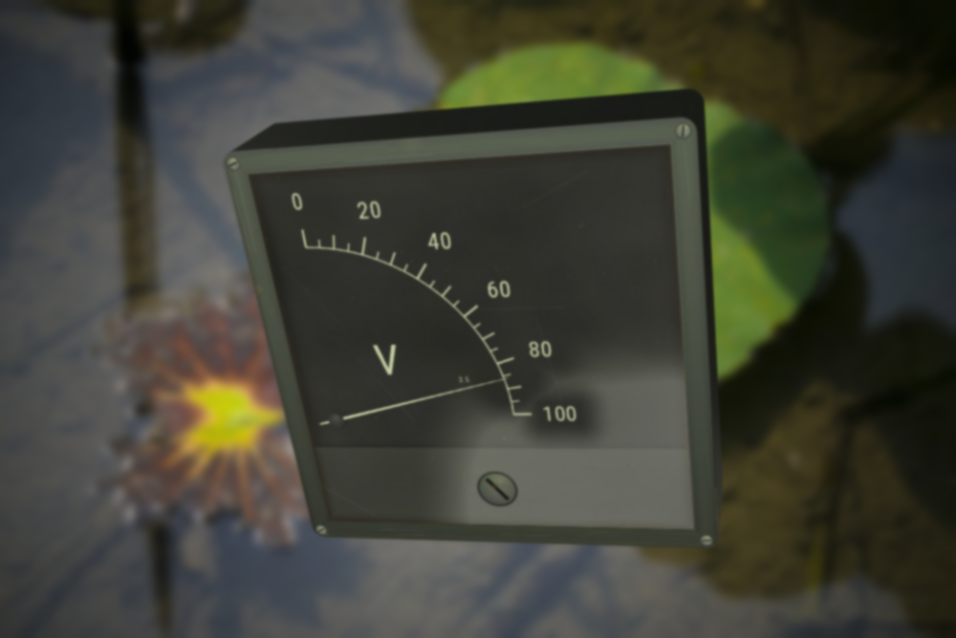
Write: 85 V
